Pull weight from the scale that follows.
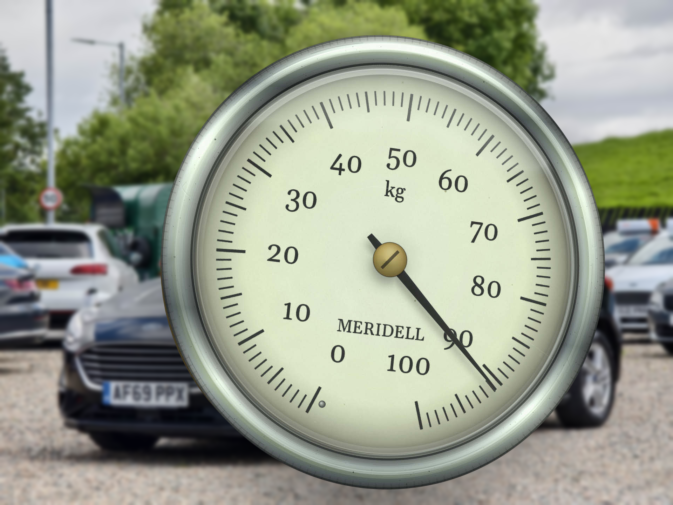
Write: 91 kg
